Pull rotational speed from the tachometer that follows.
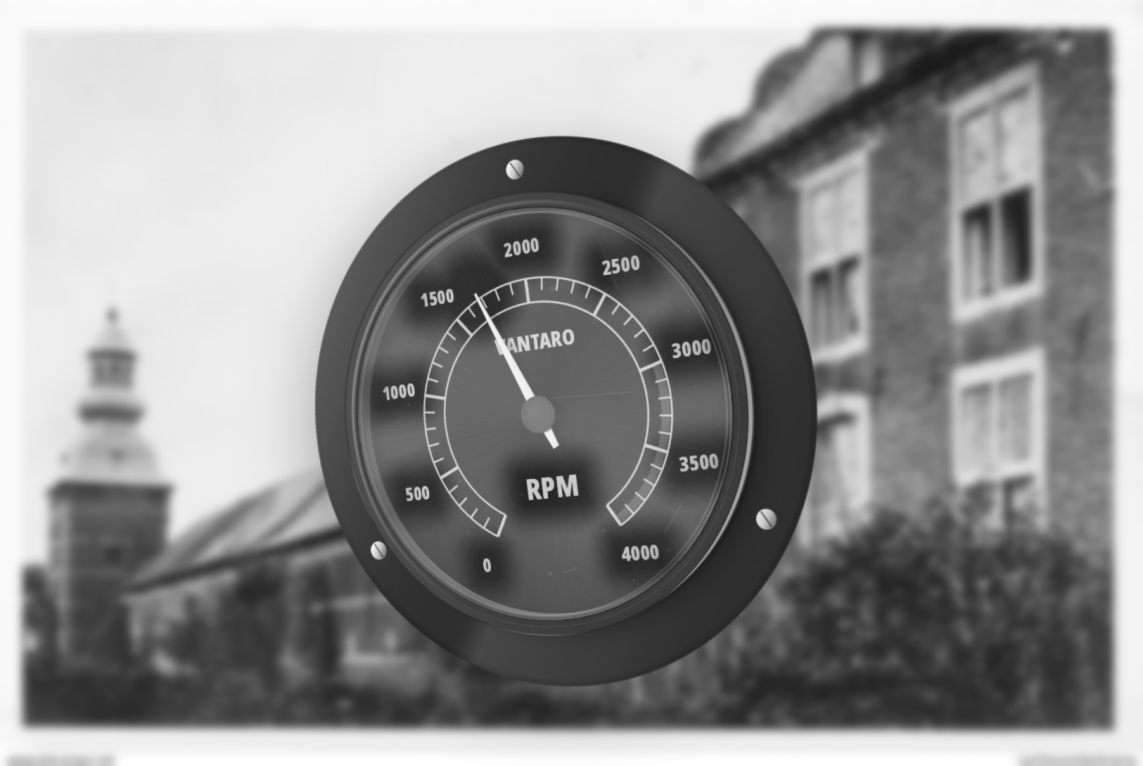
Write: 1700 rpm
